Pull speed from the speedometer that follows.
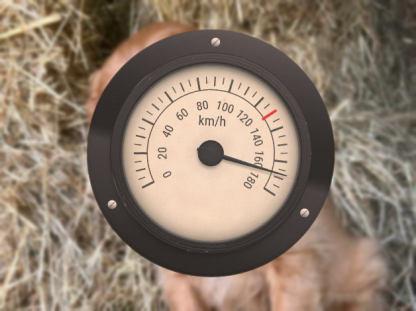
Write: 167.5 km/h
